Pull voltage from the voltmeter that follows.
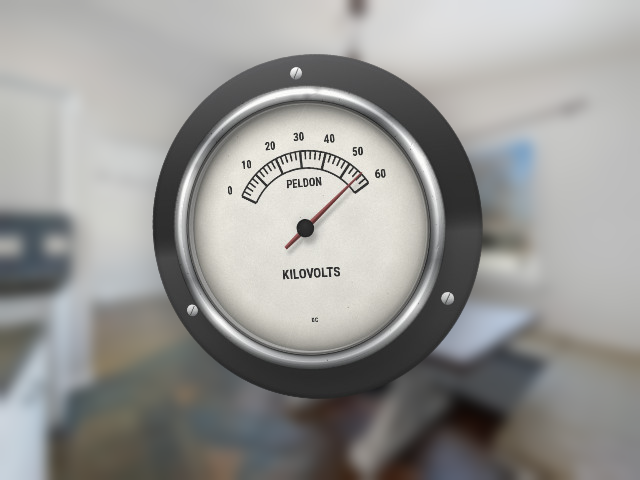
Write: 56 kV
